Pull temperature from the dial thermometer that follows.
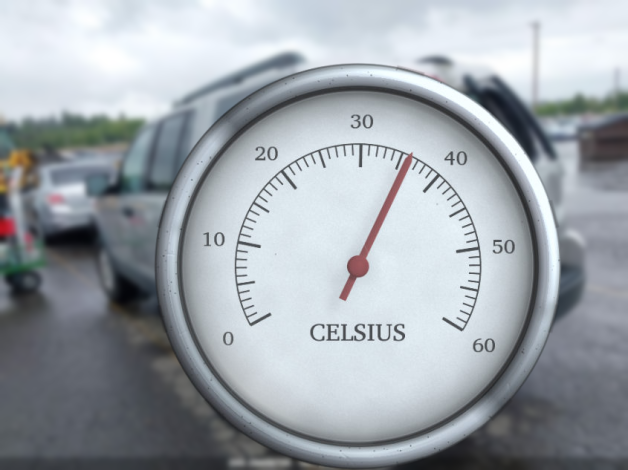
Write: 36 °C
